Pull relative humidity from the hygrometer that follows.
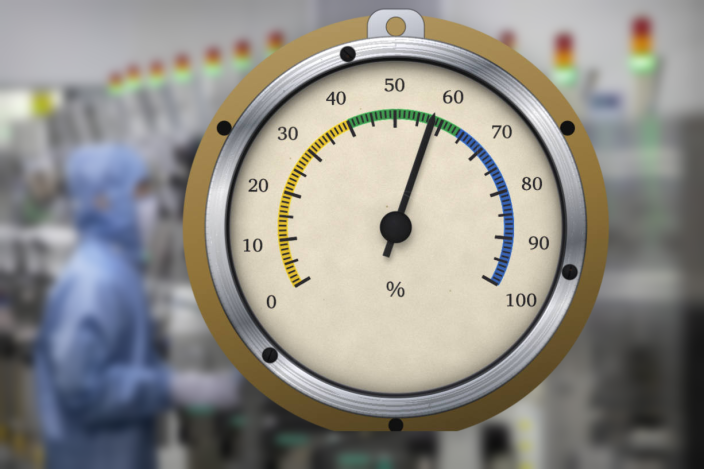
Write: 58 %
